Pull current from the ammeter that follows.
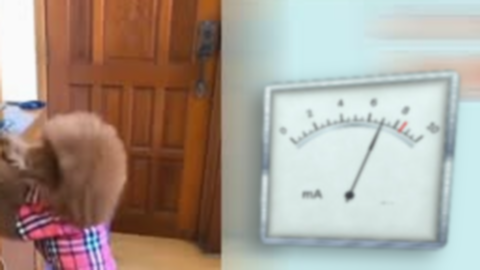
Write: 7 mA
